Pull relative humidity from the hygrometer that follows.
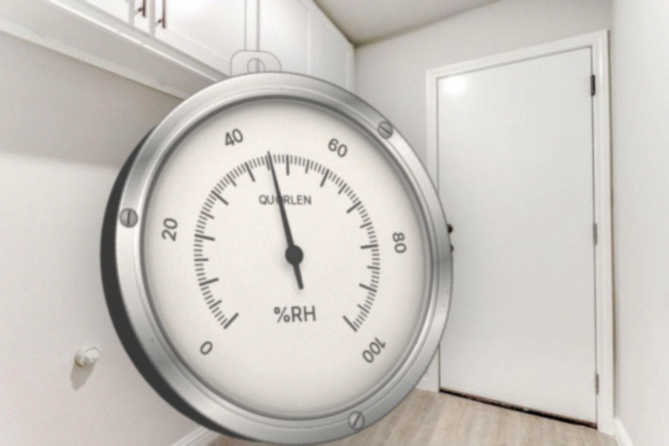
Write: 45 %
